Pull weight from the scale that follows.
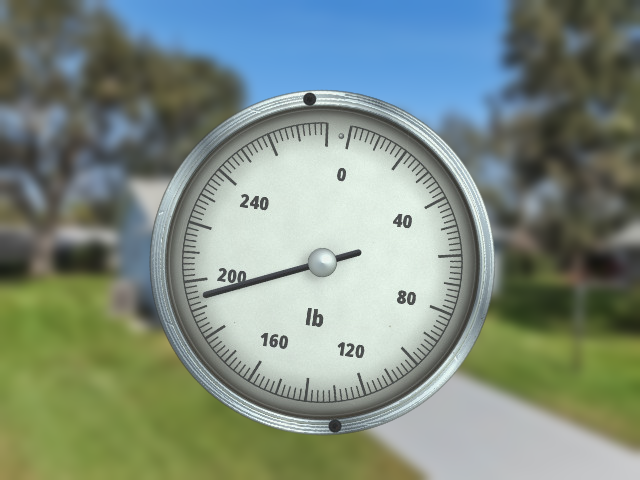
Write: 194 lb
